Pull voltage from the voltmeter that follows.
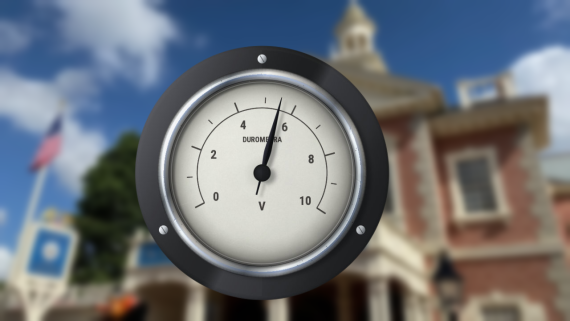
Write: 5.5 V
